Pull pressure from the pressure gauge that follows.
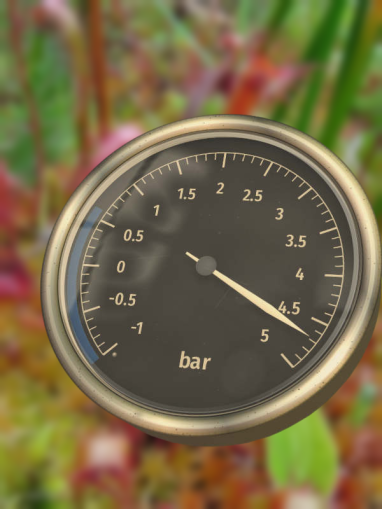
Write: 4.7 bar
